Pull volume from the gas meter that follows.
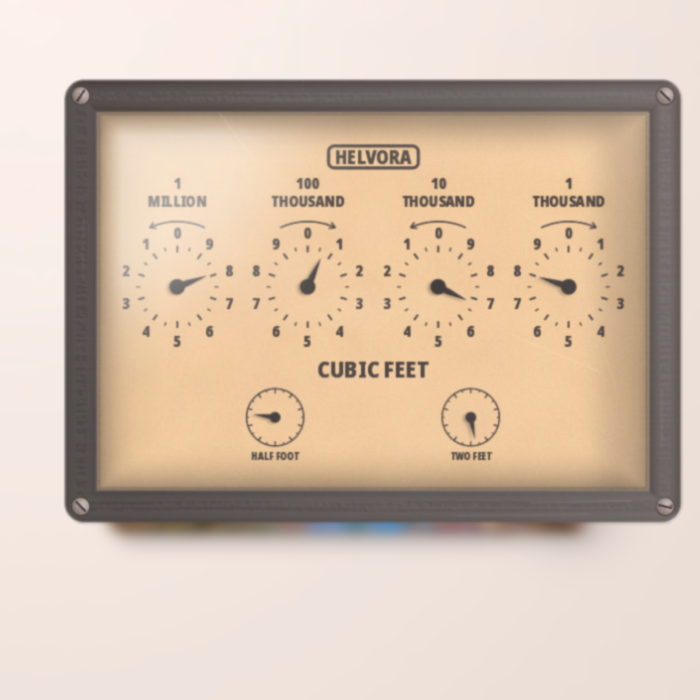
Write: 806800 ft³
